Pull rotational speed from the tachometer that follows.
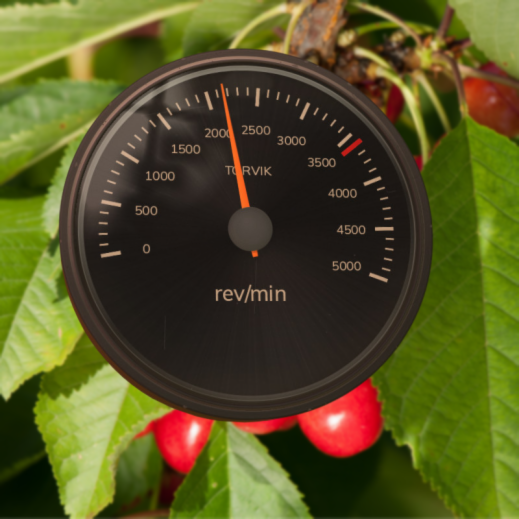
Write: 2150 rpm
